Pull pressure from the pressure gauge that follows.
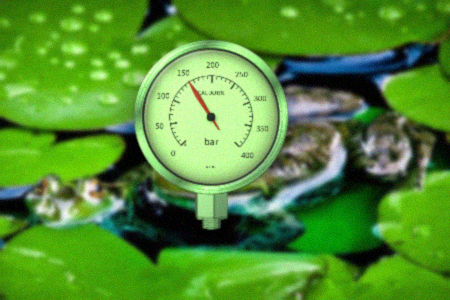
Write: 150 bar
